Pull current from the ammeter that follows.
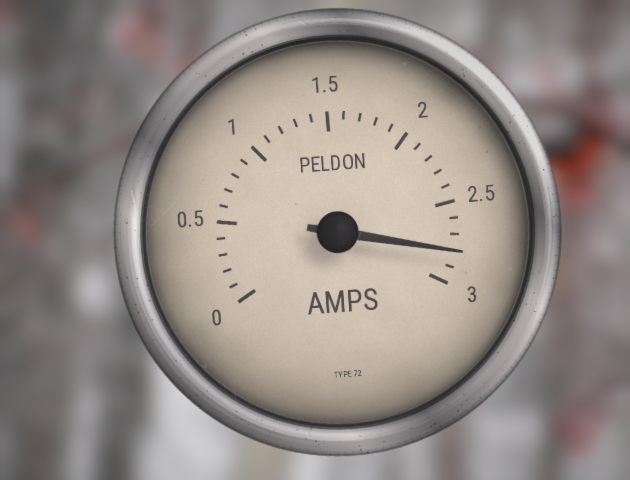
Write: 2.8 A
